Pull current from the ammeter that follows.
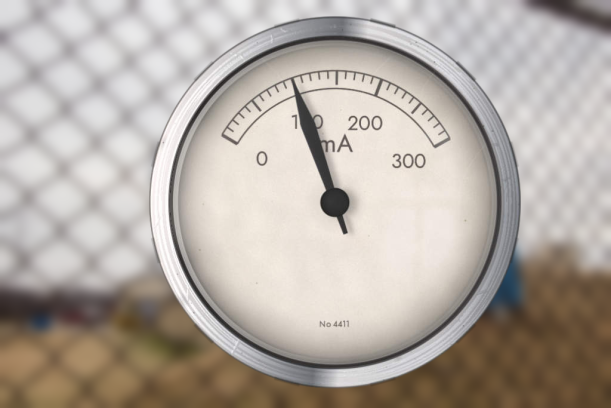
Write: 100 mA
